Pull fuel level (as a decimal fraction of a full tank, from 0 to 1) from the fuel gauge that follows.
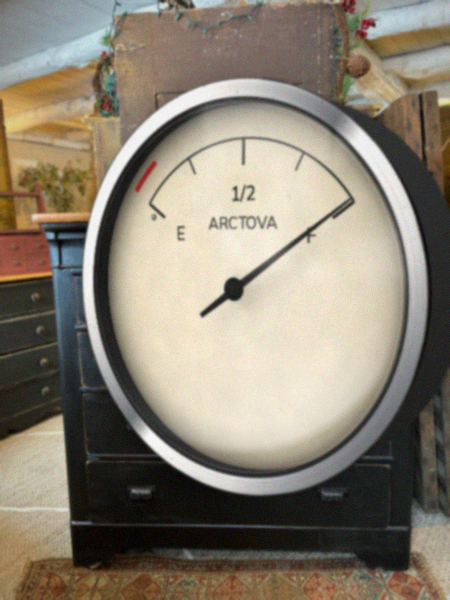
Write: 1
